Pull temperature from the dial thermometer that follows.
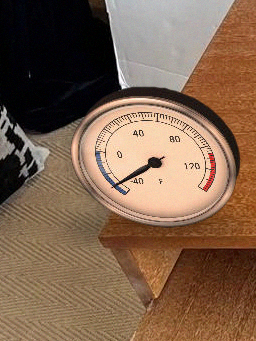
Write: -30 °F
